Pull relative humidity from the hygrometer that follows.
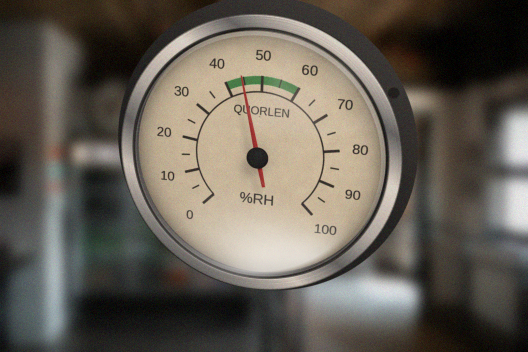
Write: 45 %
